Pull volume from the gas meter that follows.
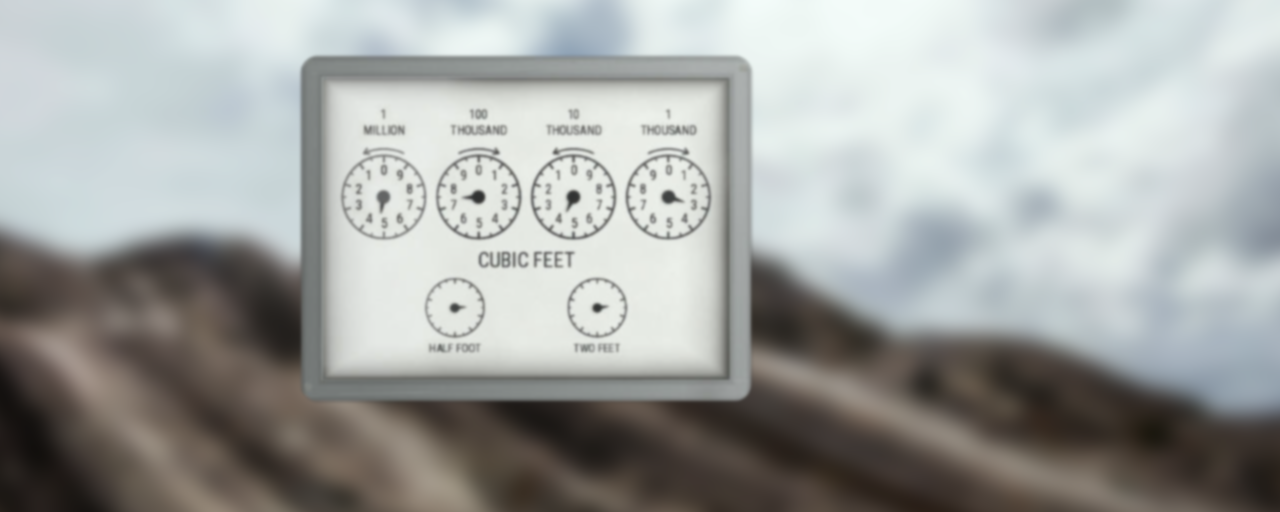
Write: 474300 ft³
